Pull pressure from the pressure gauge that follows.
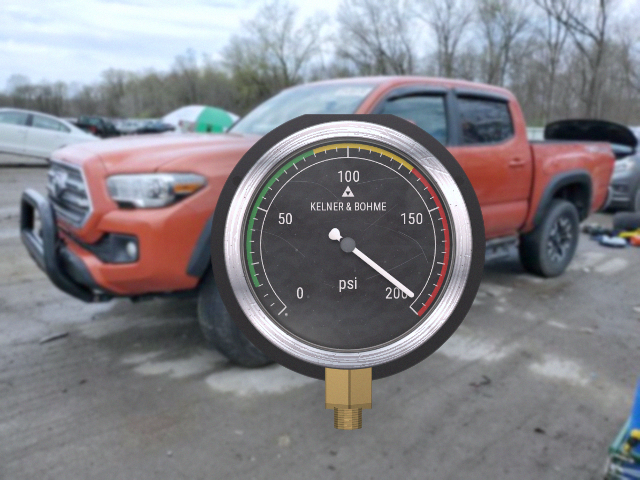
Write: 195 psi
